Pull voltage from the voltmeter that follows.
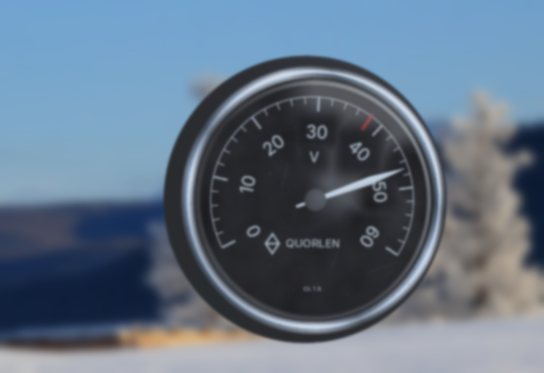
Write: 47 V
